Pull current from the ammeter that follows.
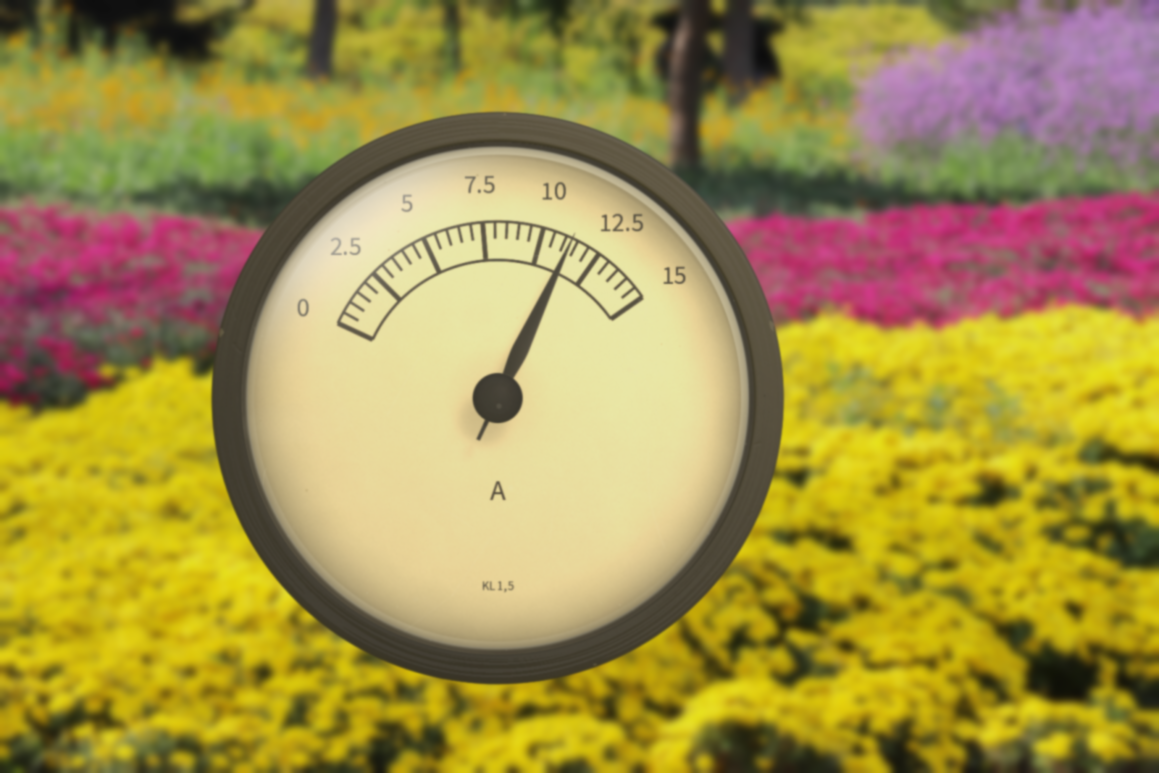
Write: 11.25 A
